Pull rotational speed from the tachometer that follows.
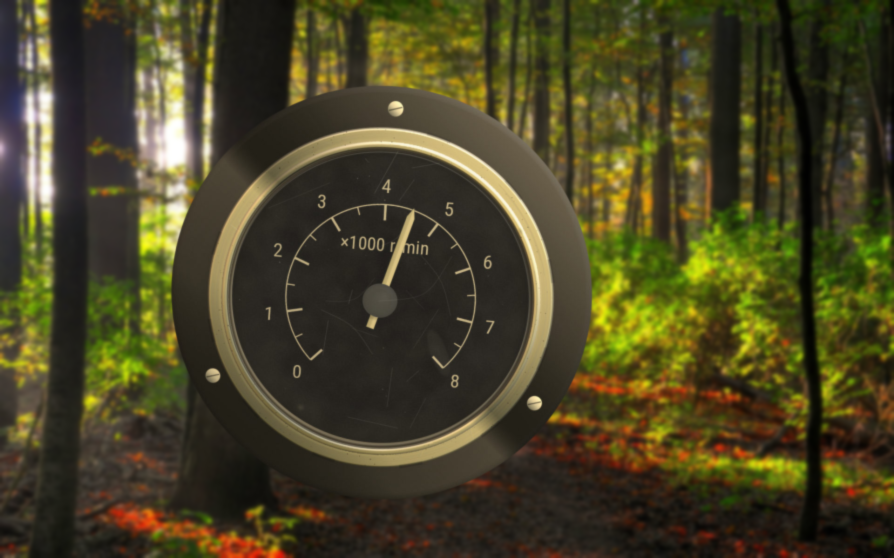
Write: 4500 rpm
